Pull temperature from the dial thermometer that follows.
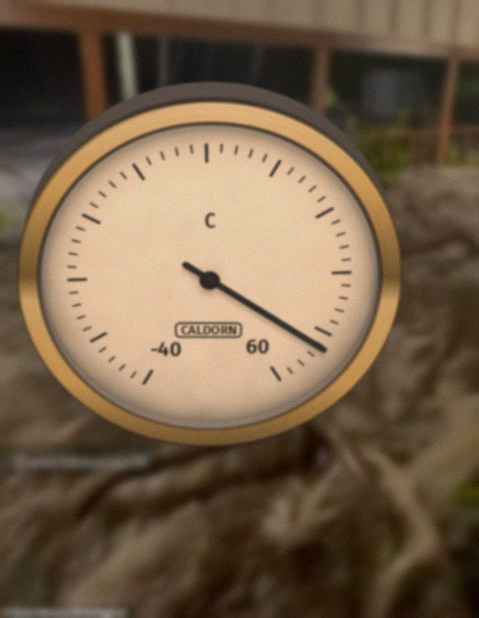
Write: 52 °C
